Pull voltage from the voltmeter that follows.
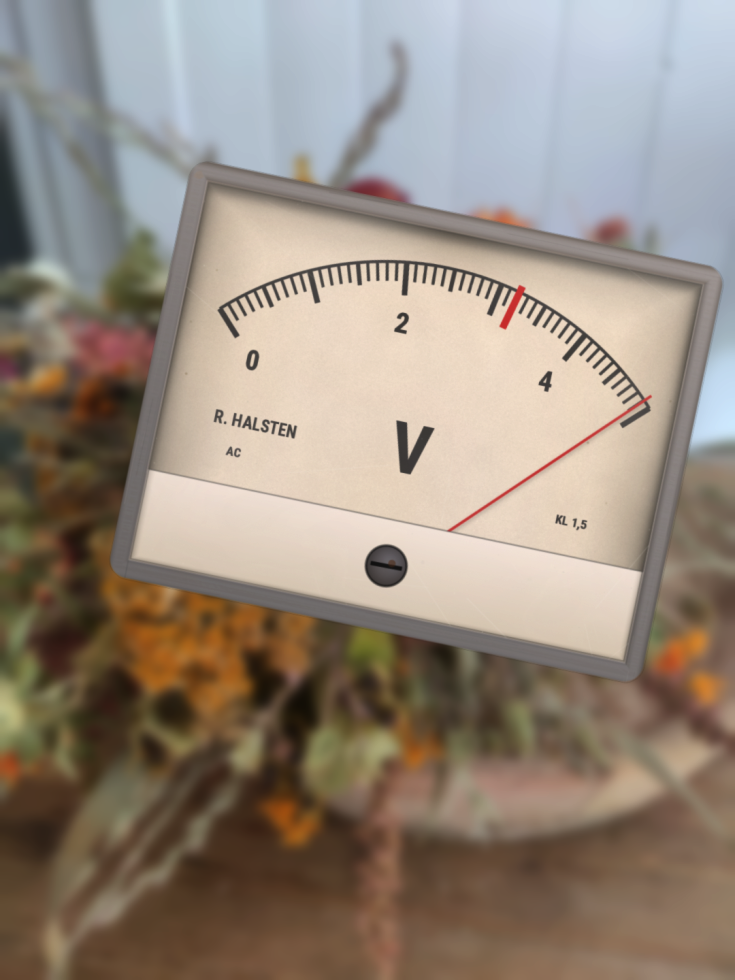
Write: 4.9 V
